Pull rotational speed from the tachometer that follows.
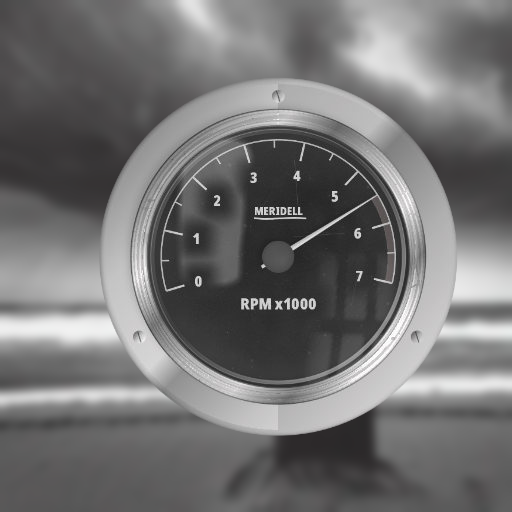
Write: 5500 rpm
